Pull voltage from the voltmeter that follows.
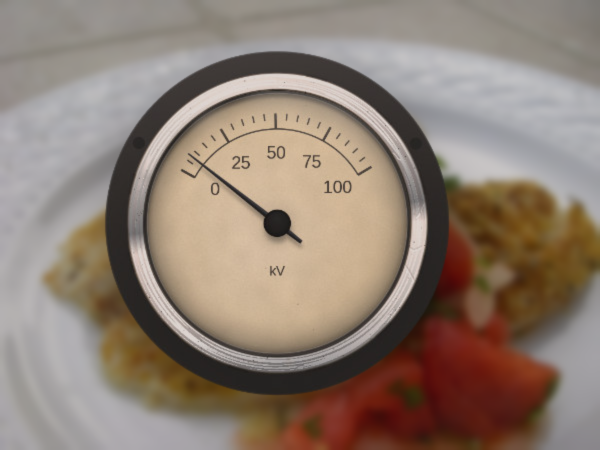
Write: 7.5 kV
